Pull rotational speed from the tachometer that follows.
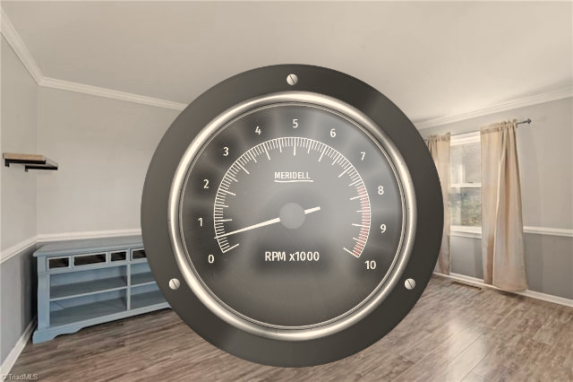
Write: 500 rpm
